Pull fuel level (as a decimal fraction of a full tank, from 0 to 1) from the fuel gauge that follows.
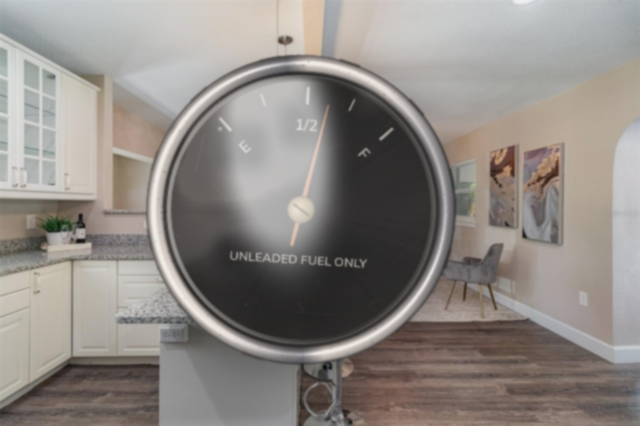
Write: 0.625
